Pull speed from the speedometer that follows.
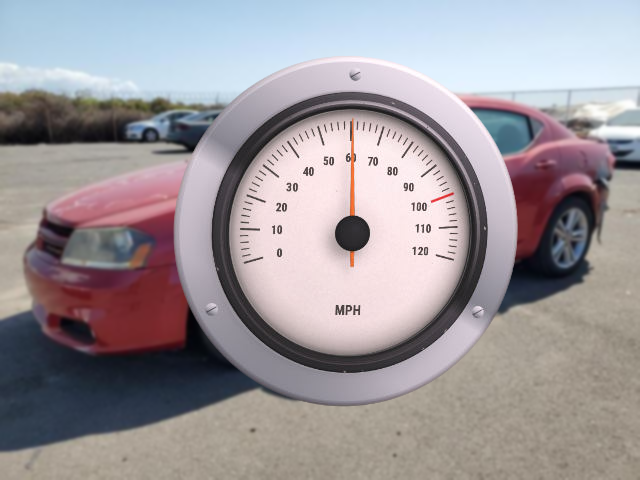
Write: 60 mph
